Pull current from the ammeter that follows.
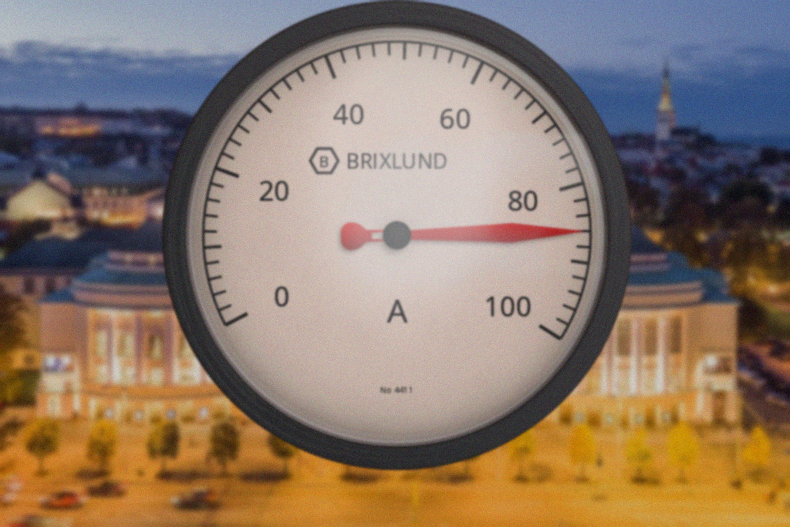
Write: 86 A
